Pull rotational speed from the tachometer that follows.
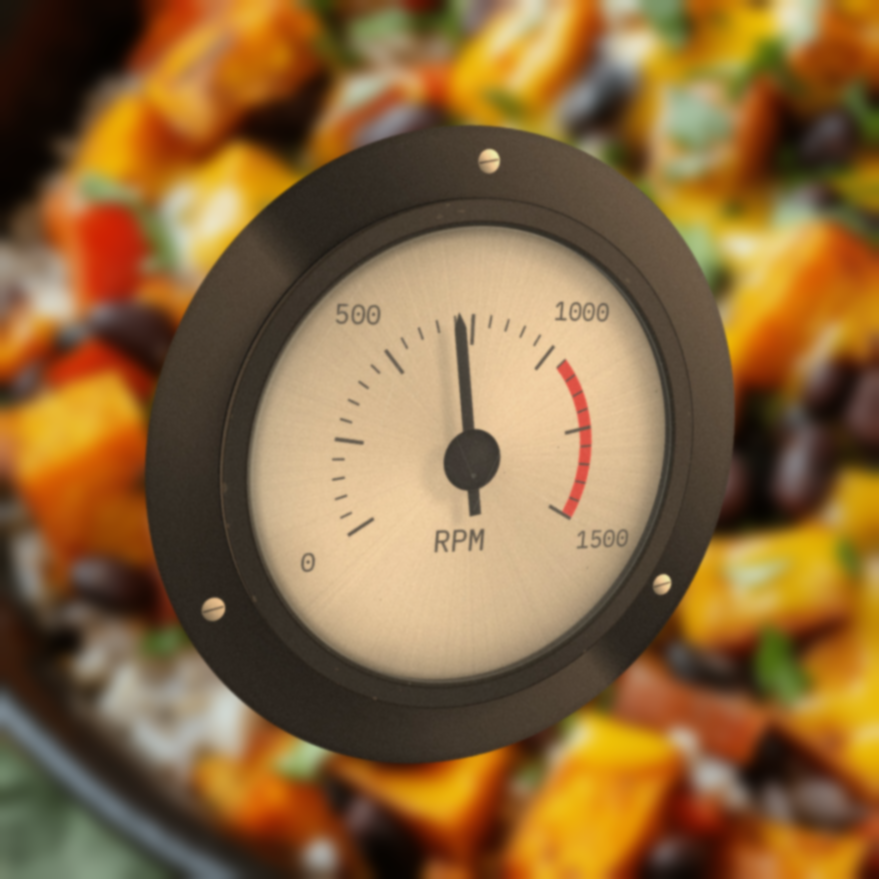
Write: 700 rpm
